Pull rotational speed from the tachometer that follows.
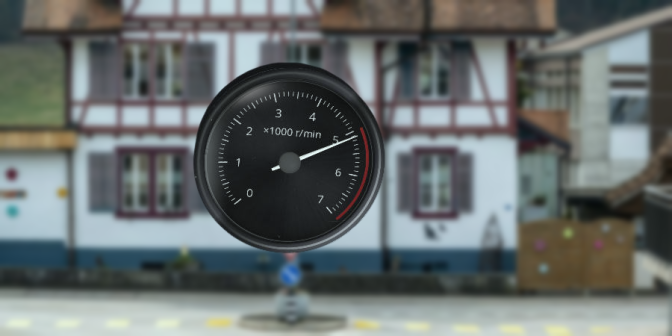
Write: 5100 rpm
